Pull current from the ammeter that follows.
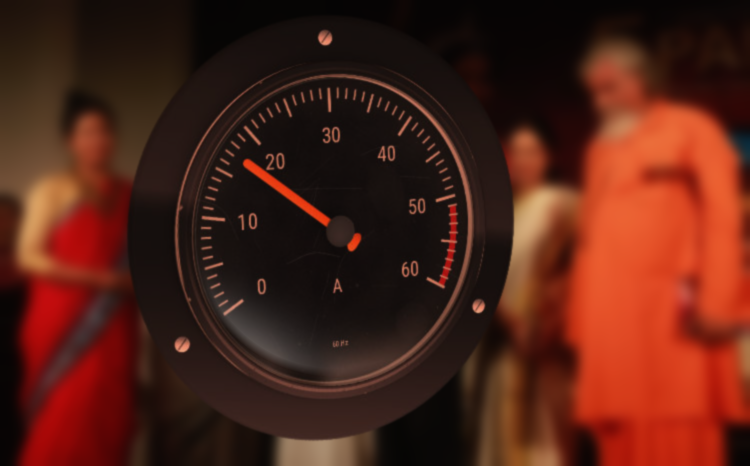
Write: 17 A
